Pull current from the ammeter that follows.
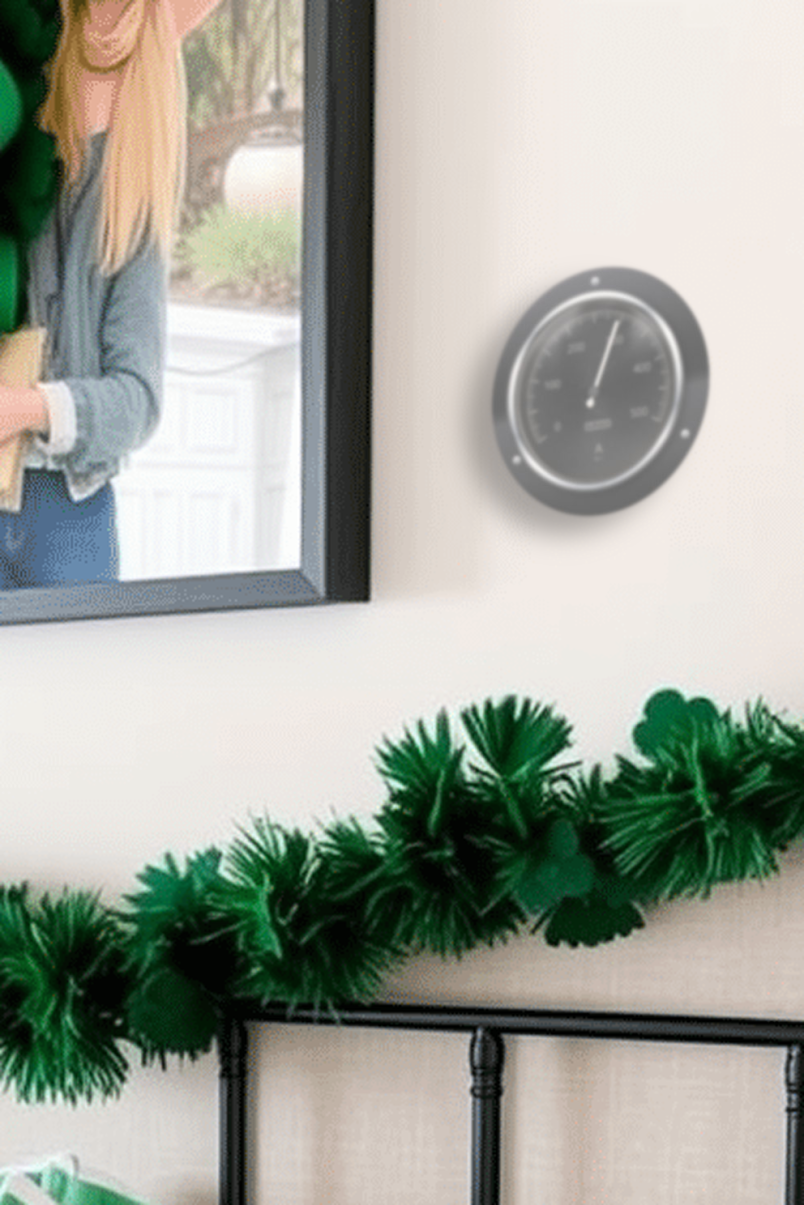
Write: 300 A
